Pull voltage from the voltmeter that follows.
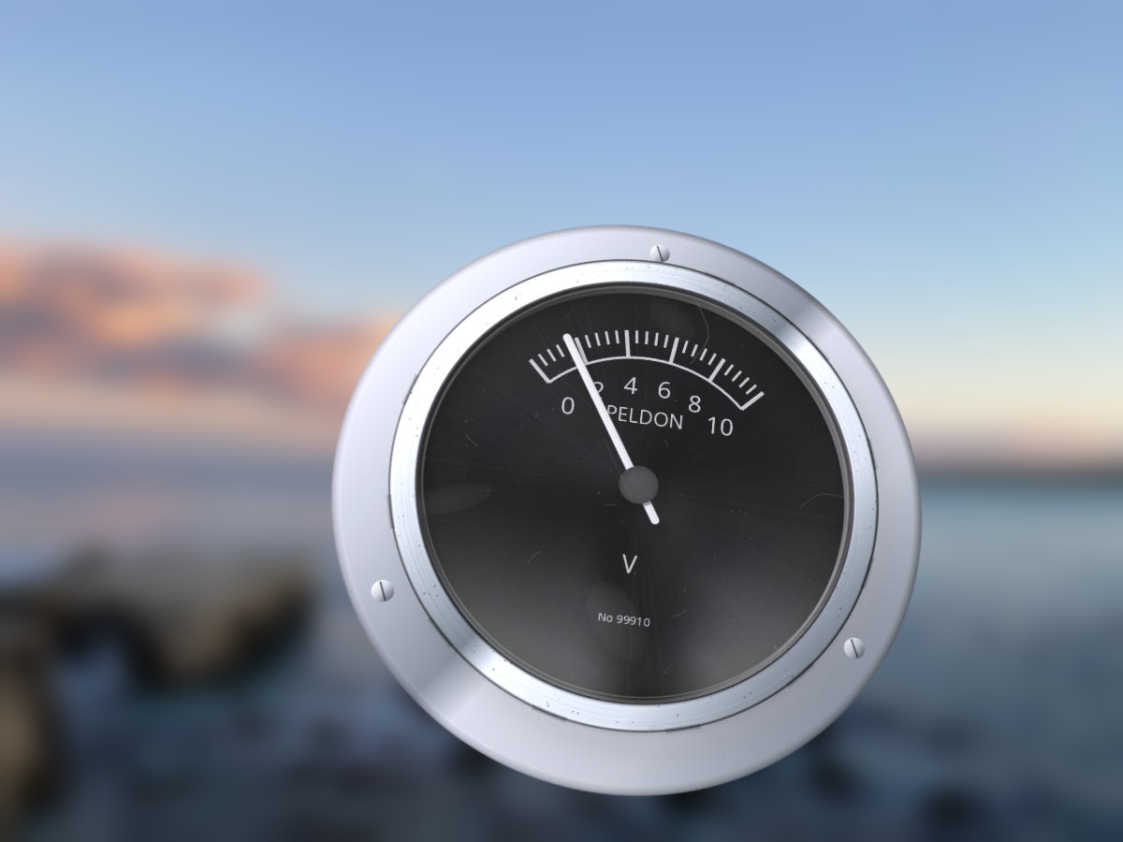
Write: 1.6 V
